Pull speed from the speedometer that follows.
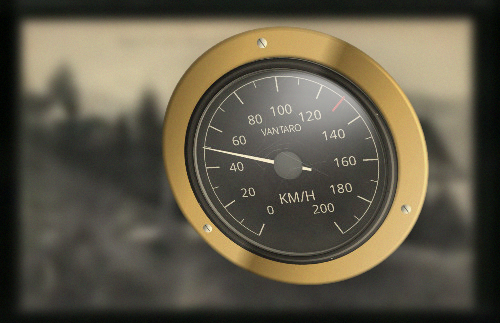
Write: 50 km/h
